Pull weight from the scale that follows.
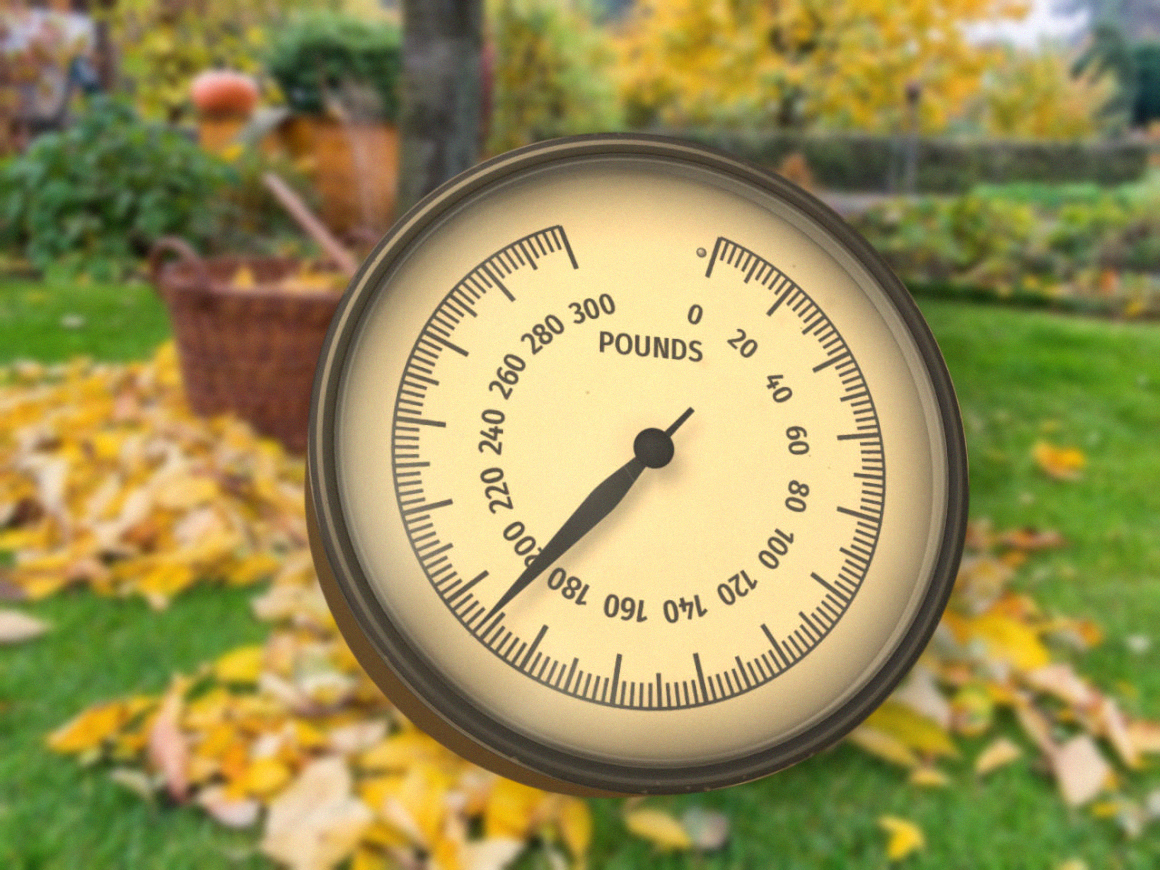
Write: 192 lb
